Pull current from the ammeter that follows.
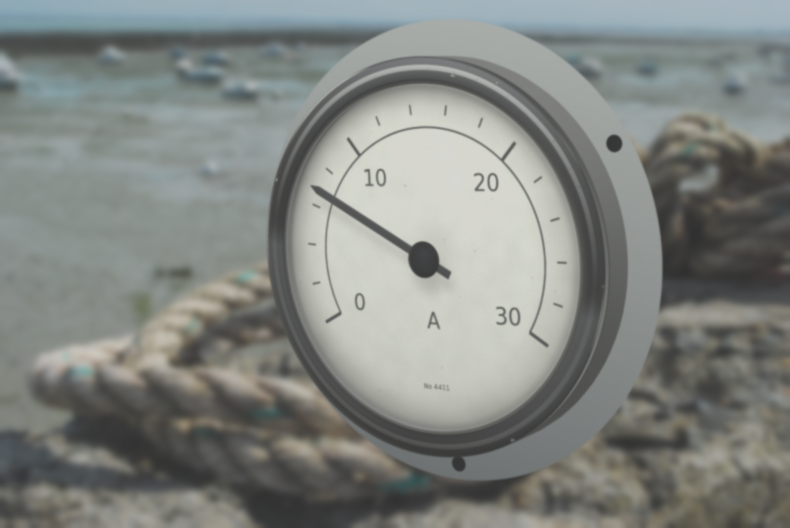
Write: 7 A
